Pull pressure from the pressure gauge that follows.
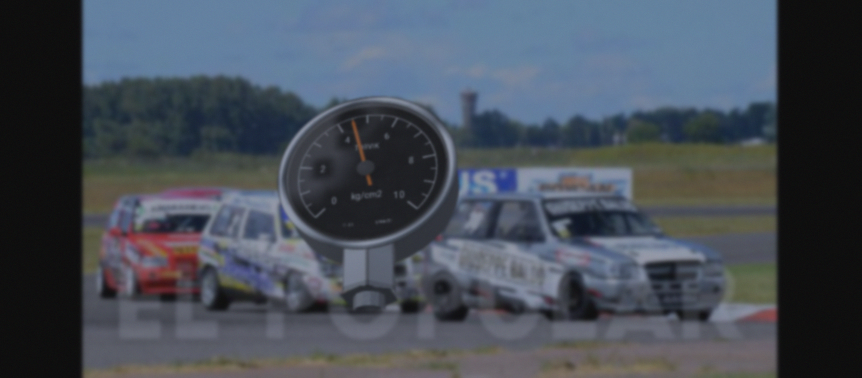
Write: 4.5 kg/cm²
